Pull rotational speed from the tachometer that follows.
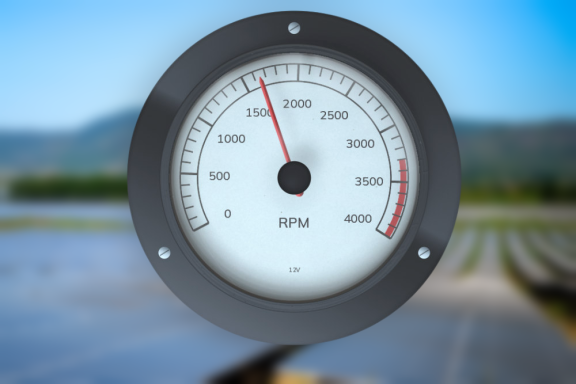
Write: 1650 rpm
